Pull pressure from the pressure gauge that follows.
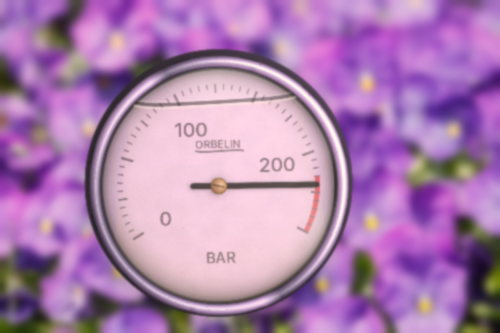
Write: 220 bar
